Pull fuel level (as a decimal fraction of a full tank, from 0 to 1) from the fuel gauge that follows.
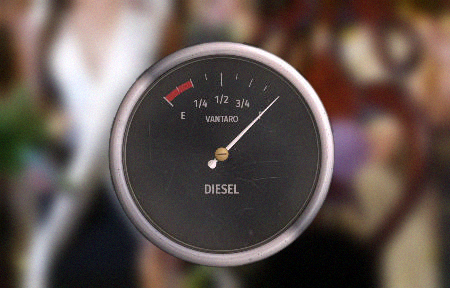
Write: 1
